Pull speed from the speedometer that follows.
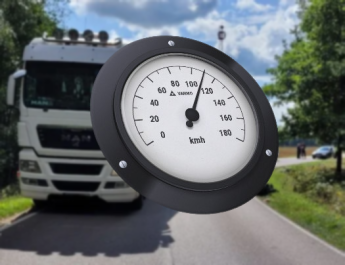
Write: 110 km/h
